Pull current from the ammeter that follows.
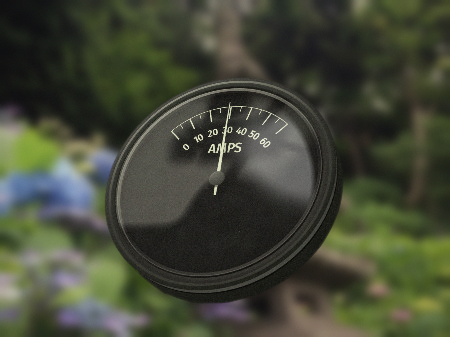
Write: 30 A
